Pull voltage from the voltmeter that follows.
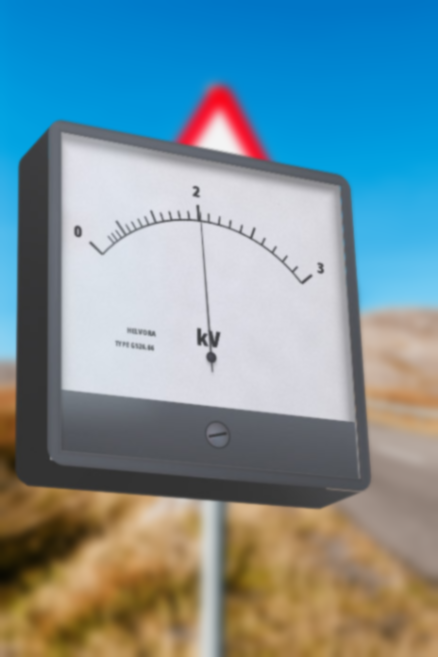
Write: 2 kV
